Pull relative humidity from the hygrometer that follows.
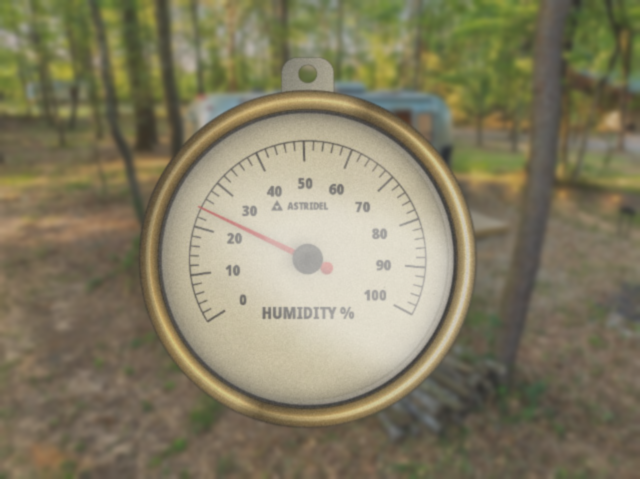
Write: 24 %
